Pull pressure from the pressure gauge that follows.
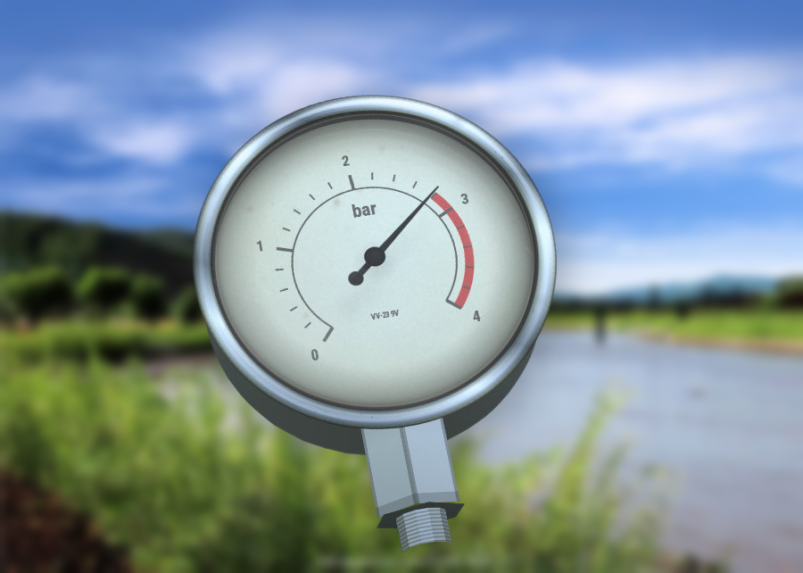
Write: 2.8 bar
